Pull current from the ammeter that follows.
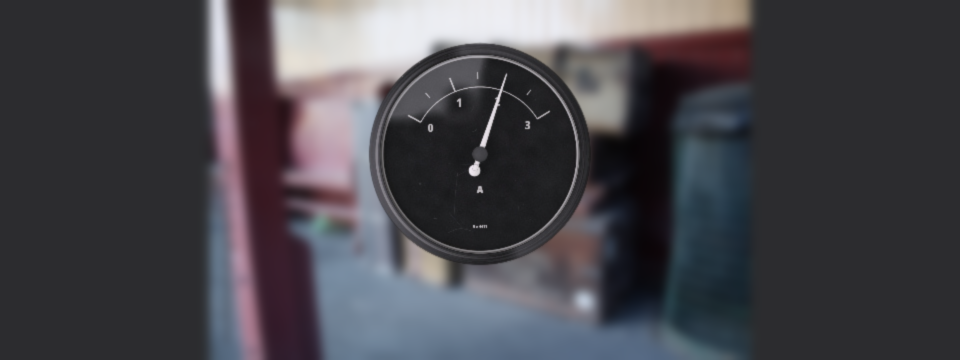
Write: 2 A
